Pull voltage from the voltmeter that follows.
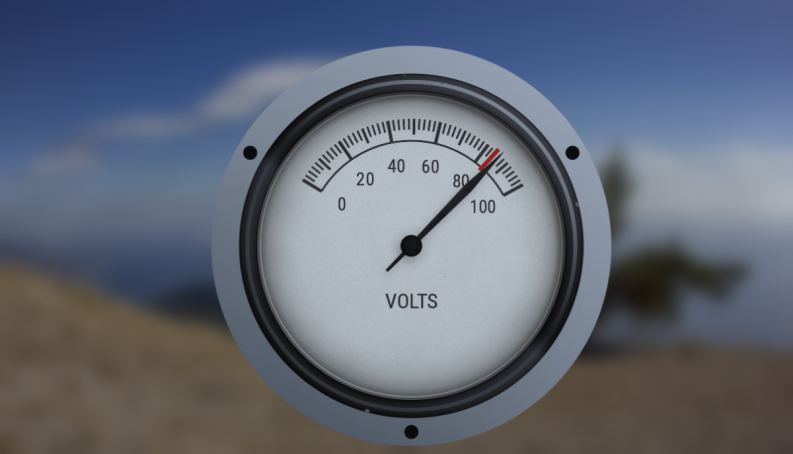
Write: 86 V
